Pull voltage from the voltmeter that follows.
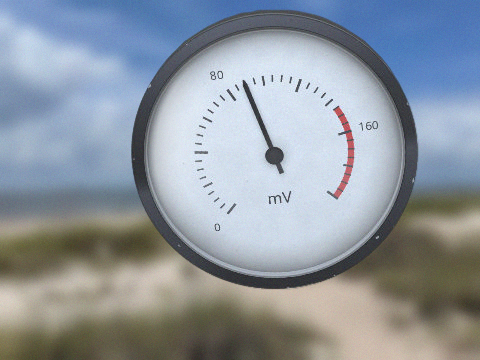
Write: 90 mV
